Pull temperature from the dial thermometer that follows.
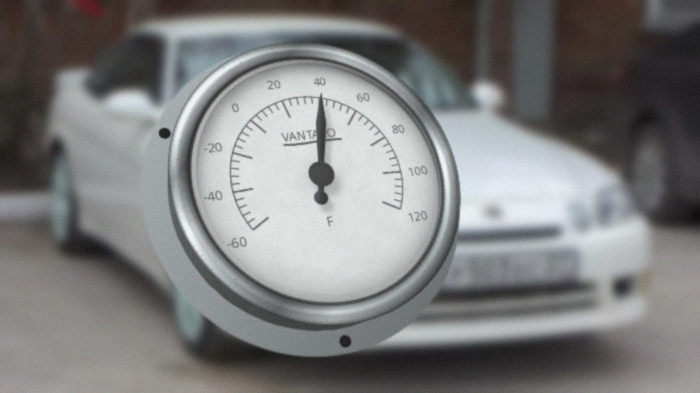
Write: 40 °F
